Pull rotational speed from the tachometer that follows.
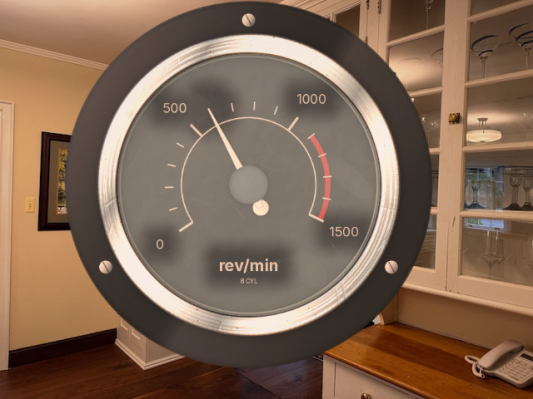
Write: 600 rpm
